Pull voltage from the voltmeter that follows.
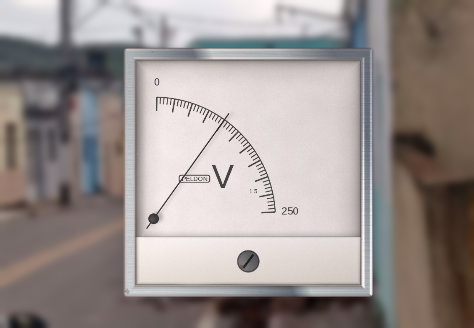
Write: 100 V
